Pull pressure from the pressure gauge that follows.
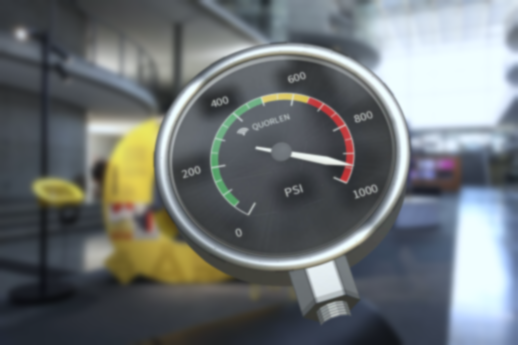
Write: 950 psi
